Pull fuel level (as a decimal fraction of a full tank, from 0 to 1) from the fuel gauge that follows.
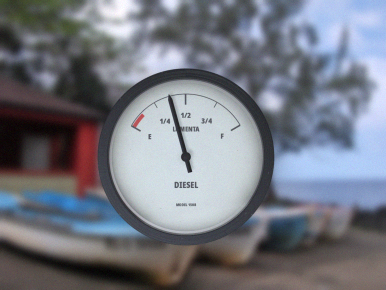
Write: 0.375
